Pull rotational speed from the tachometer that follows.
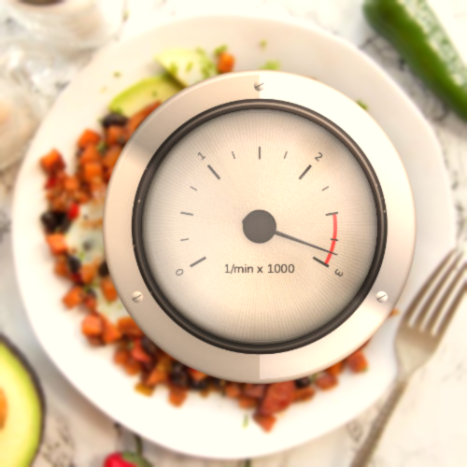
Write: 2875 rpm
